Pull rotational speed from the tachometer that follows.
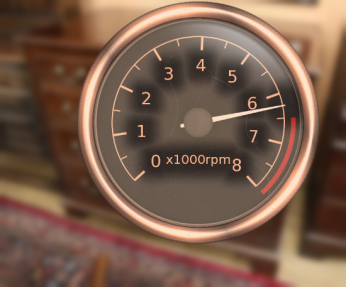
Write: 6250 rpm
